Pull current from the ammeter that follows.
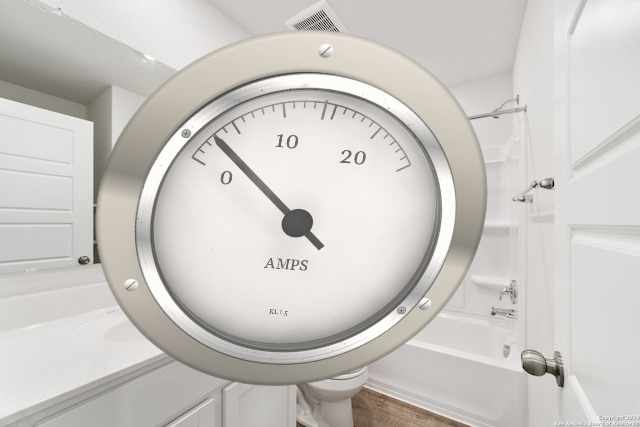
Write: 3 A
